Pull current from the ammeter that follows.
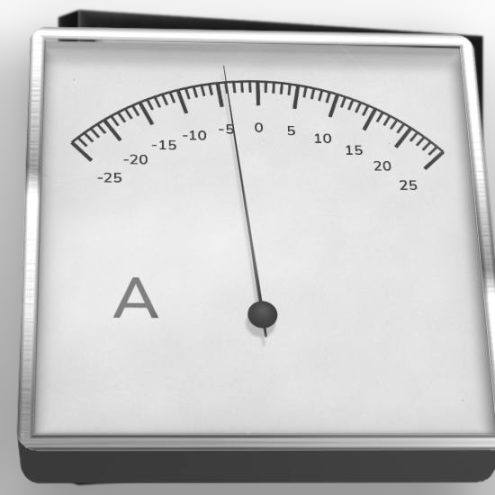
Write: -4 A
